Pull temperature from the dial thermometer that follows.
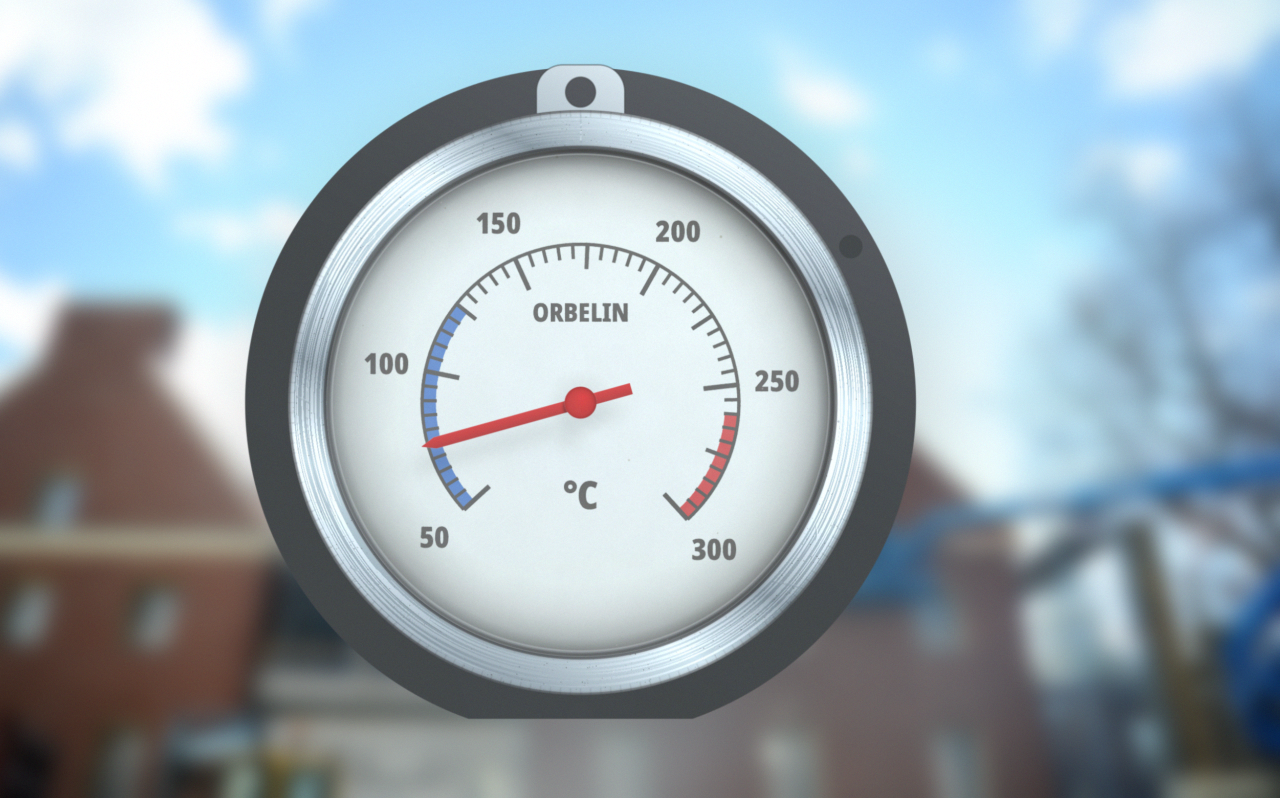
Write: 75 °C
